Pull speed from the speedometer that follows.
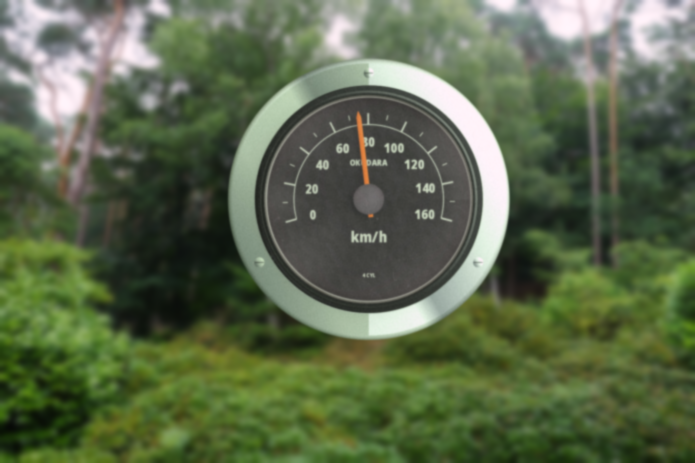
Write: 75 km/h
